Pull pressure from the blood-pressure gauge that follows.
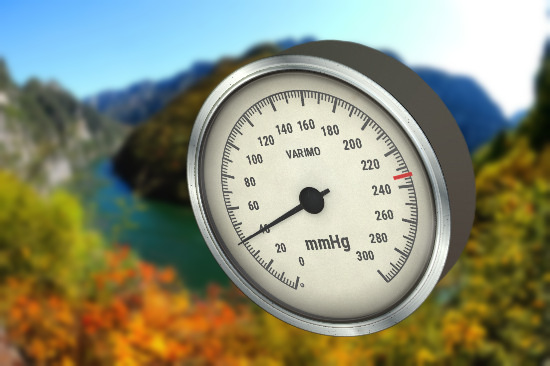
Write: 40 mmHg
